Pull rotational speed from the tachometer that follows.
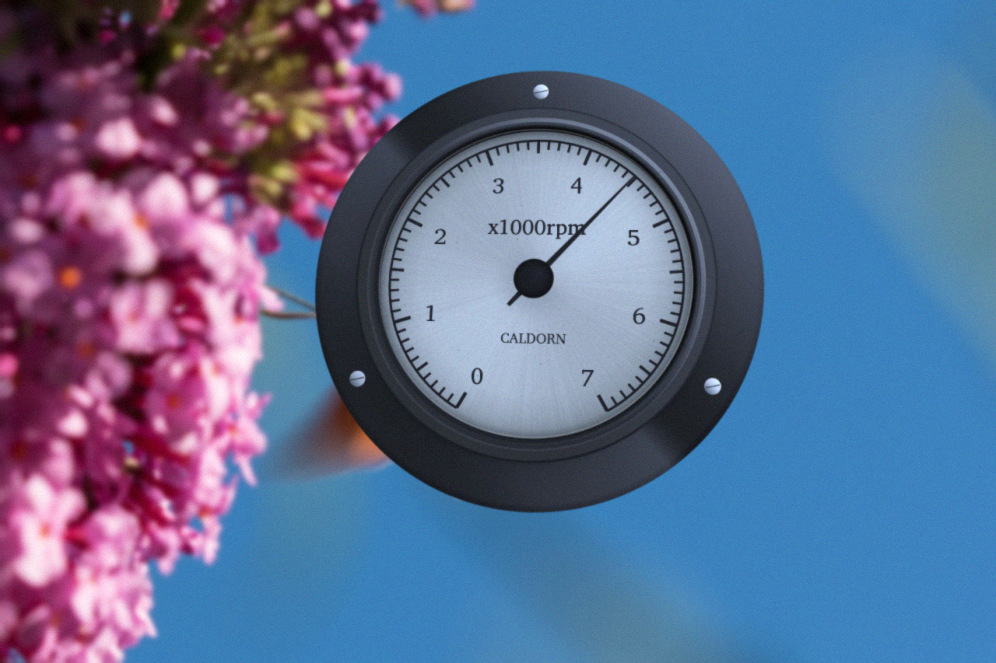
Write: 4500 rpm
